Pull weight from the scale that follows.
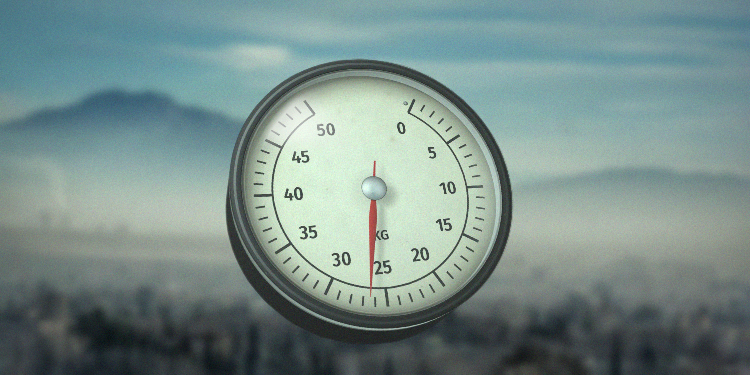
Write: 26.5 kg
